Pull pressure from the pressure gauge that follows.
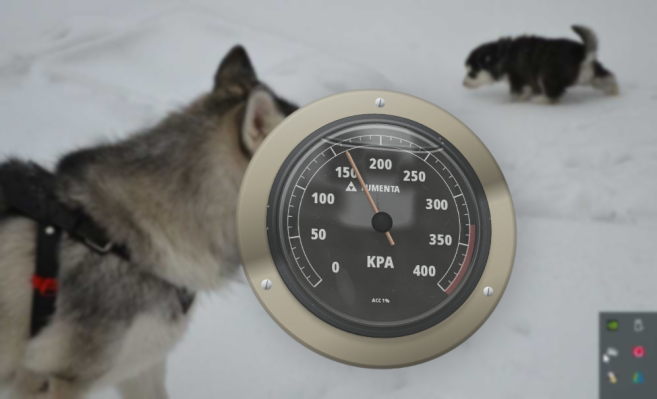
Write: 160 kPa
